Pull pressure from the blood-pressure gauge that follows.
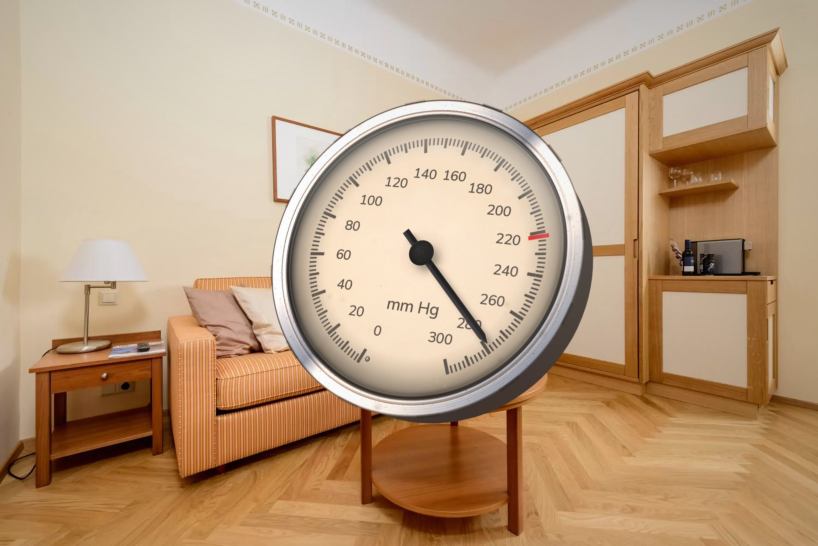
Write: 278 mmHg
